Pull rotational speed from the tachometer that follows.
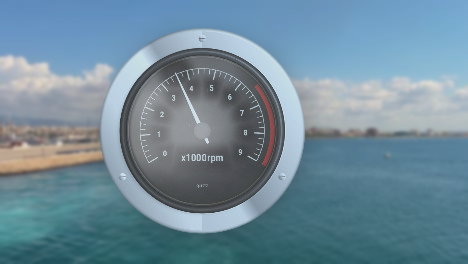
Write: 3600 rpm
